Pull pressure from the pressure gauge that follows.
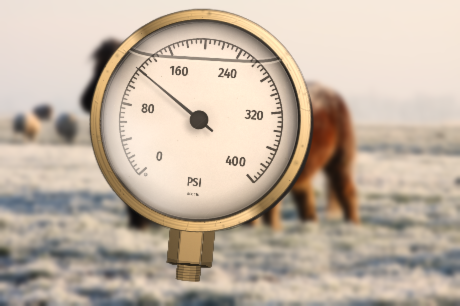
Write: 120 psi
